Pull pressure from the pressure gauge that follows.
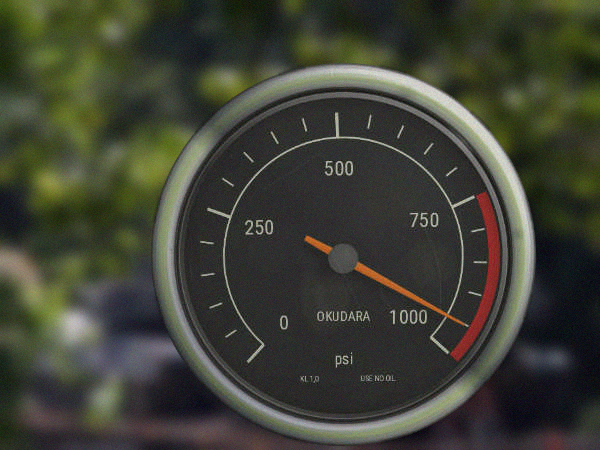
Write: 950 psi
